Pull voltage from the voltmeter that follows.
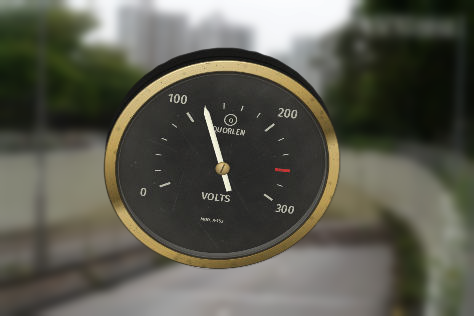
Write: 120 V
